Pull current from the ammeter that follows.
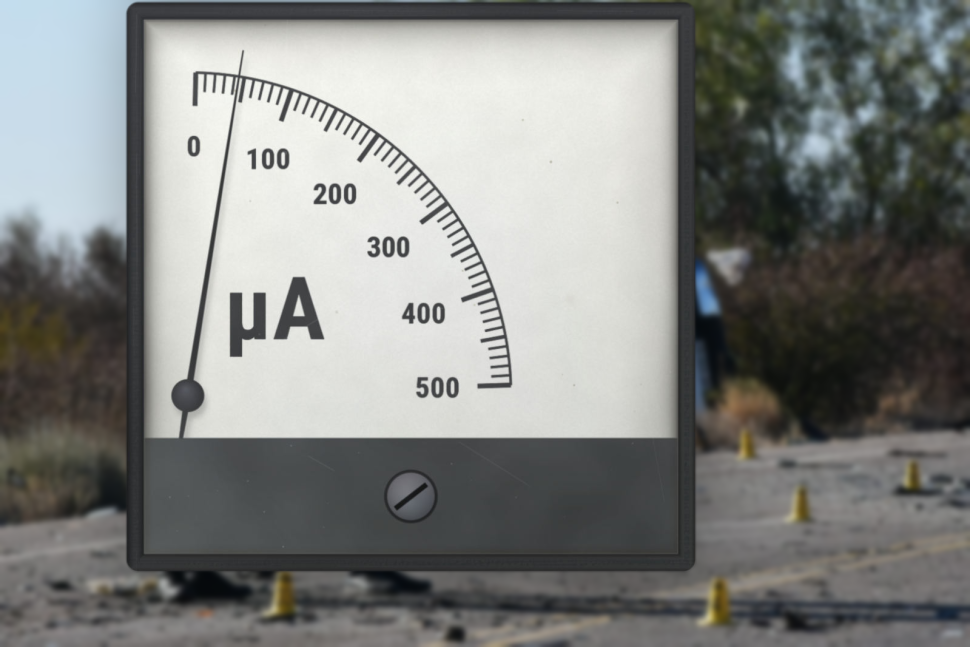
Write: 45 µA
